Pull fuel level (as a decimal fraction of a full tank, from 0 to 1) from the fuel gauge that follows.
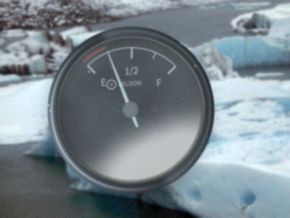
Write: 0.25
